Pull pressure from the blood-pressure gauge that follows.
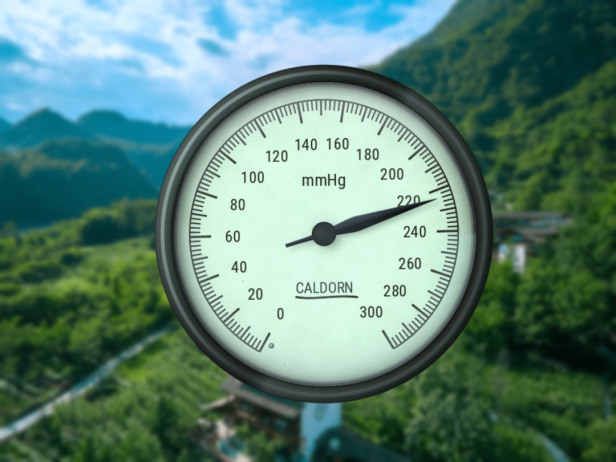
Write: 224 mmHg
